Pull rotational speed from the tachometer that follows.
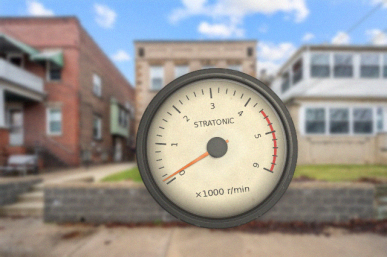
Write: 100 rpm
